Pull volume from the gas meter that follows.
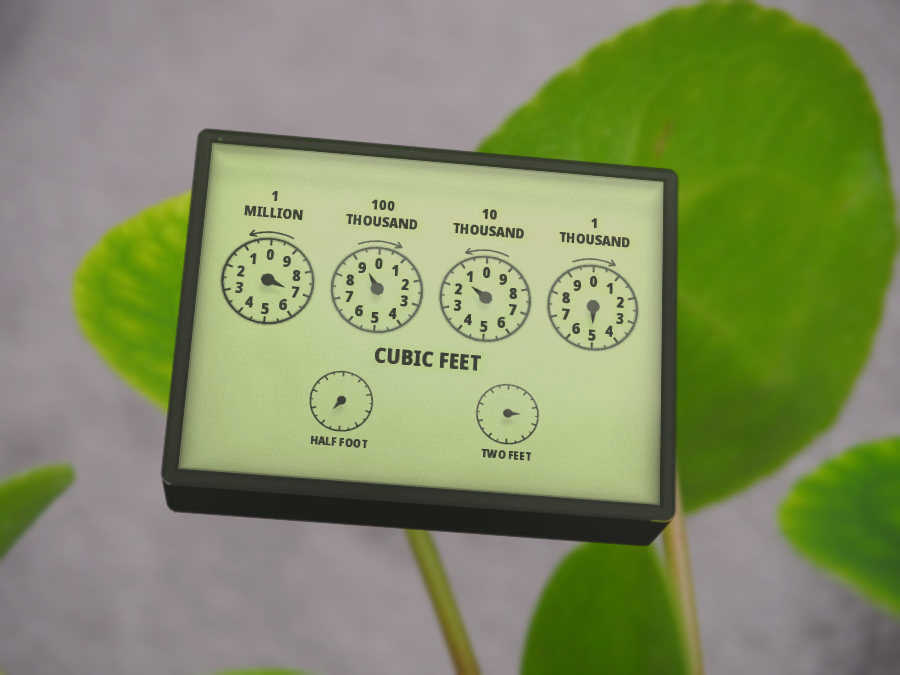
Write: 691500 ft³
